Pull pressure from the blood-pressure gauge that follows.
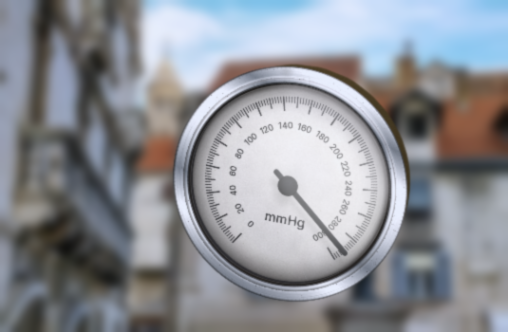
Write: 290 mmHg
